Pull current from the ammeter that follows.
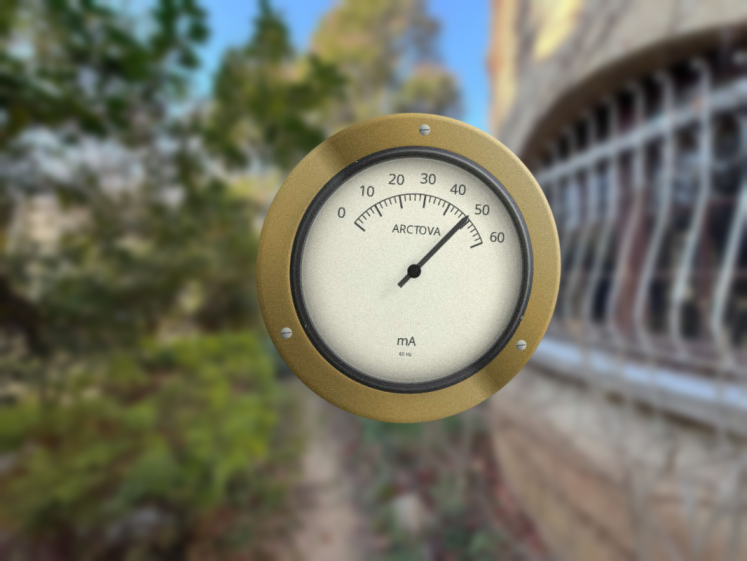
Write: 48 mA
